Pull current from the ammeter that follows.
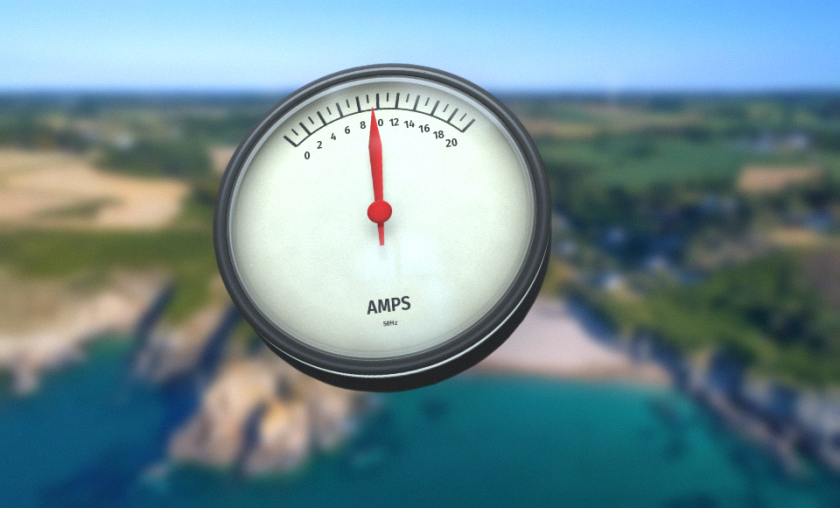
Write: 9.5 A
